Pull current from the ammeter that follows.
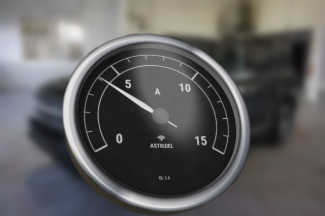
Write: 4 A
